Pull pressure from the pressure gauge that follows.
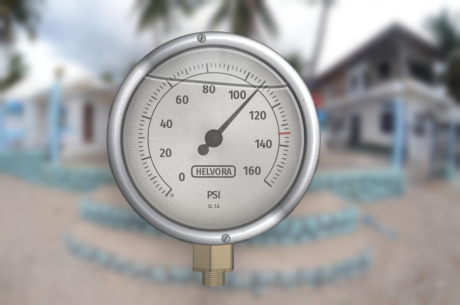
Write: 108 psi
